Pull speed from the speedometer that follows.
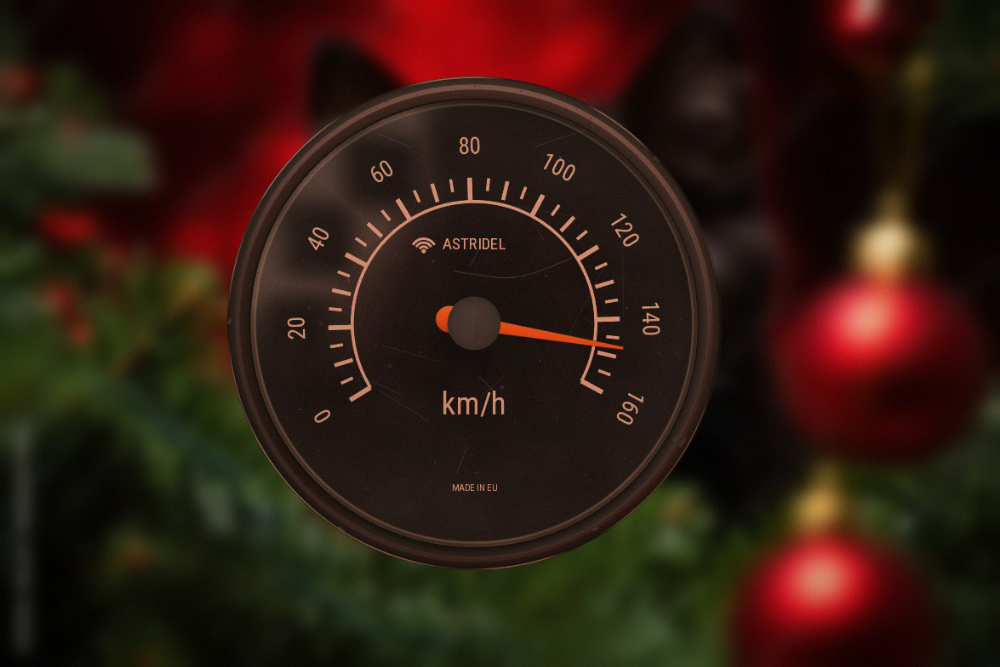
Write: 147.5 km/h
